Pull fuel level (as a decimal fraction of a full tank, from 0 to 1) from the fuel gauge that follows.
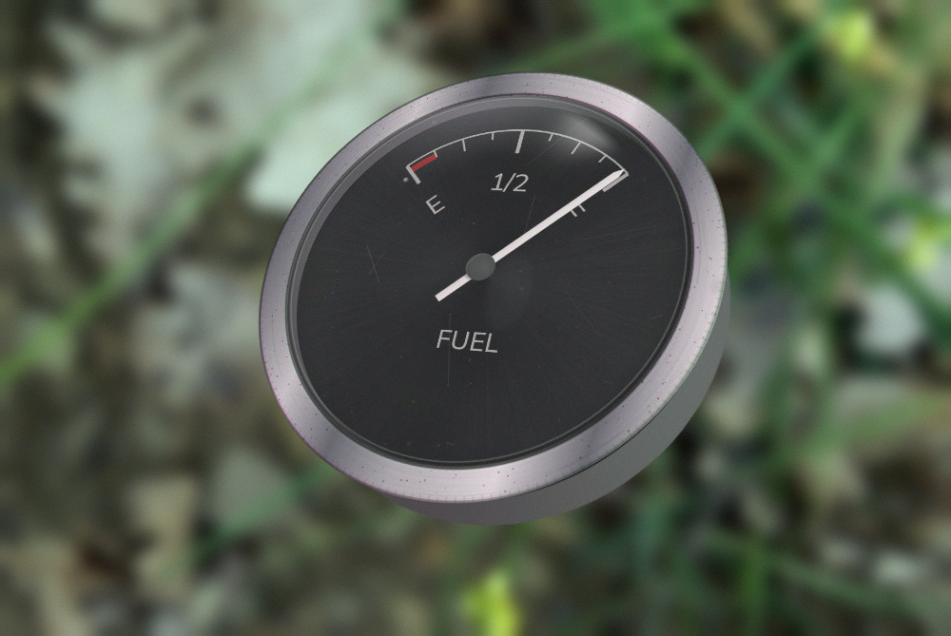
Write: 1
